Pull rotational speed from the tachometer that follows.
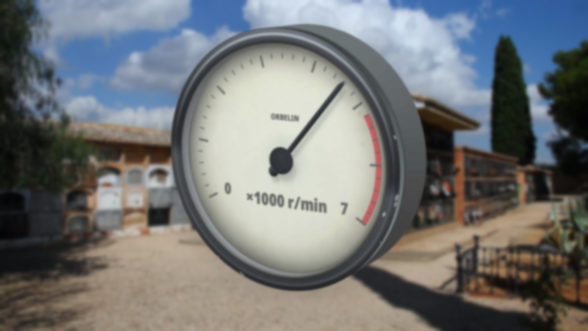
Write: 4600 rpm
